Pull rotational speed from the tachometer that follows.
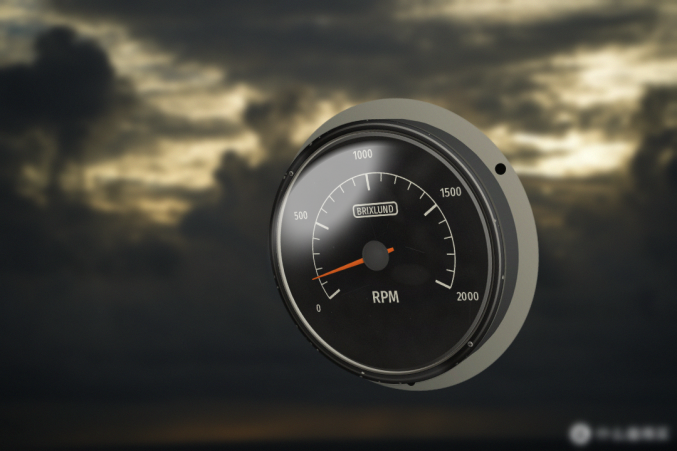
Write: 150 rpm
